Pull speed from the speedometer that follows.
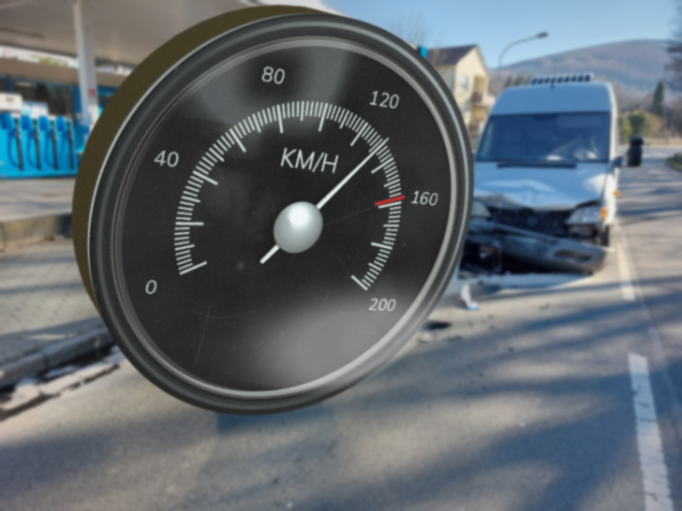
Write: 130 km/h
